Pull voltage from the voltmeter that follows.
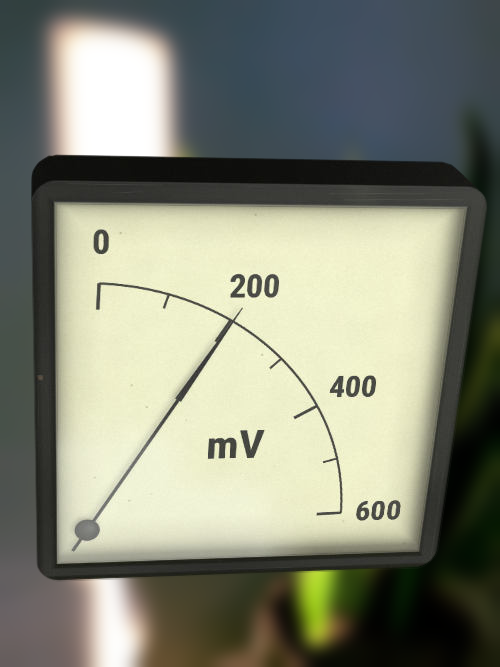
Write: 200 mV
